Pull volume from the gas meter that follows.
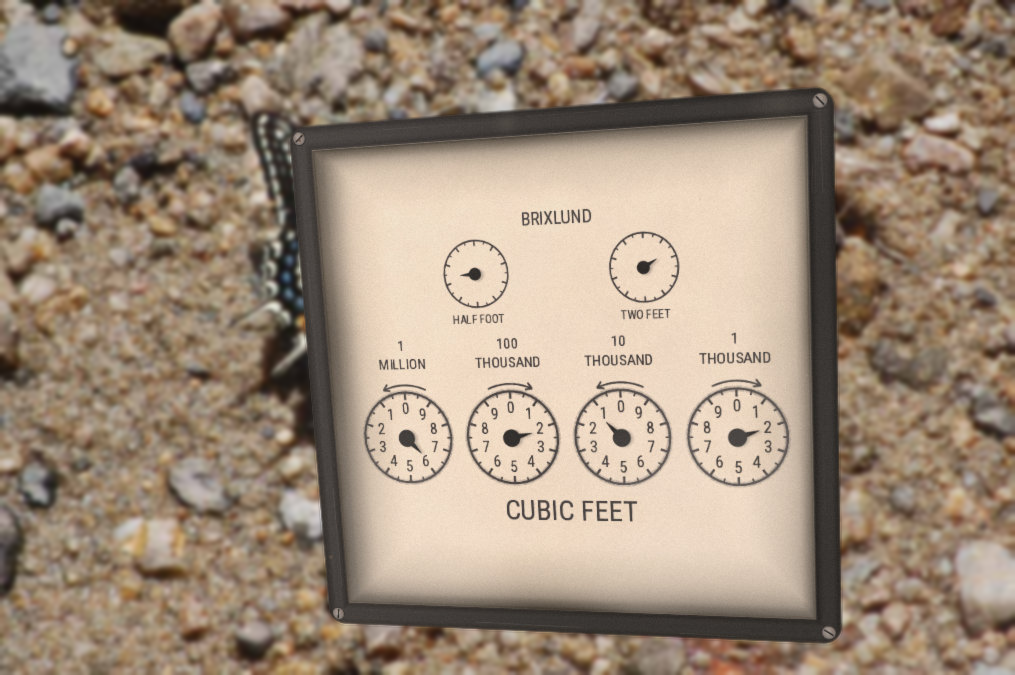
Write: 621200 ft³
